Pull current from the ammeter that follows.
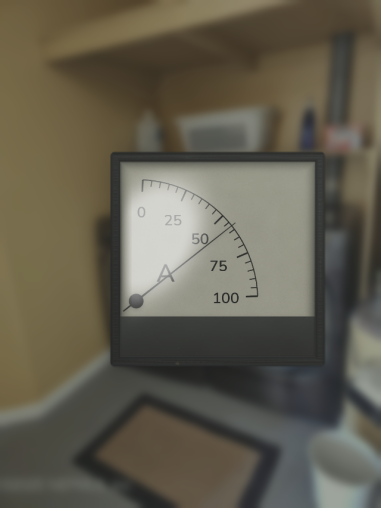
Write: 57.5 A
